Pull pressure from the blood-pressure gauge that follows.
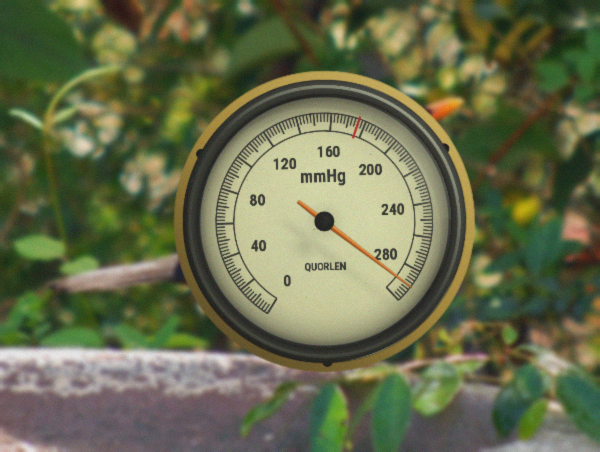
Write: 290 mmHg
